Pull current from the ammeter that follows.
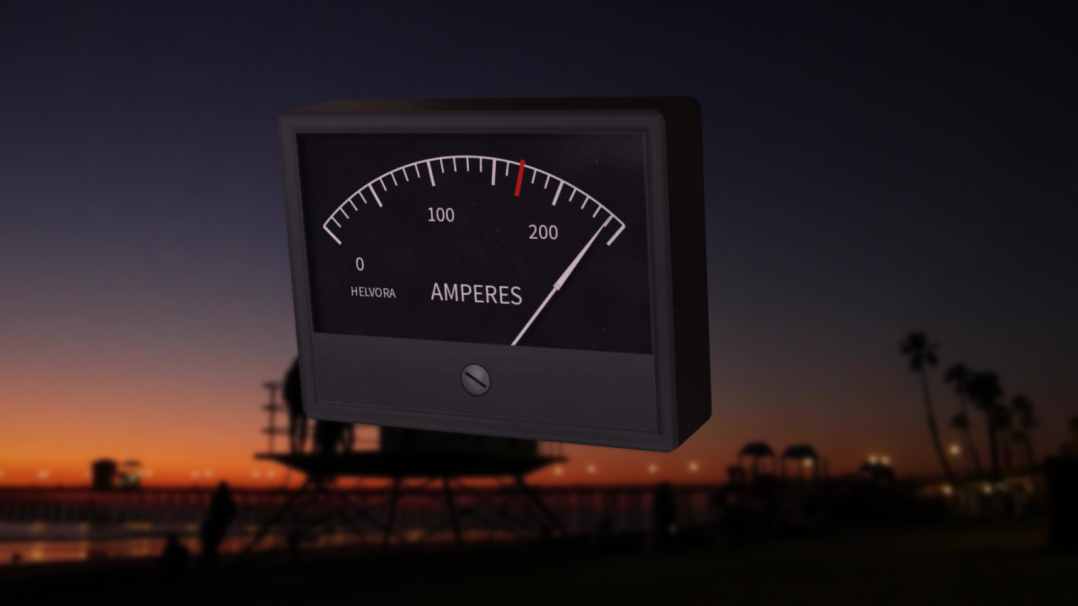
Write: 240 A
